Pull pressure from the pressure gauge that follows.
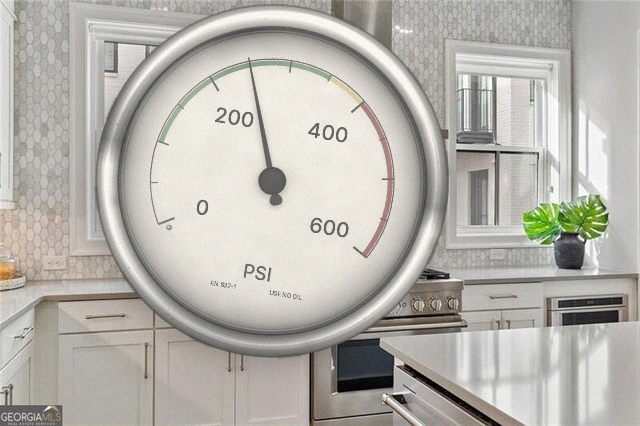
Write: 250 psi
